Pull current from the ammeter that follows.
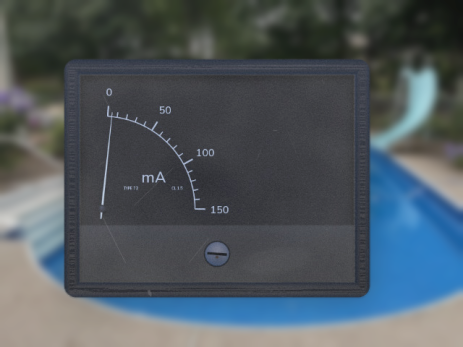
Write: 5 mA
